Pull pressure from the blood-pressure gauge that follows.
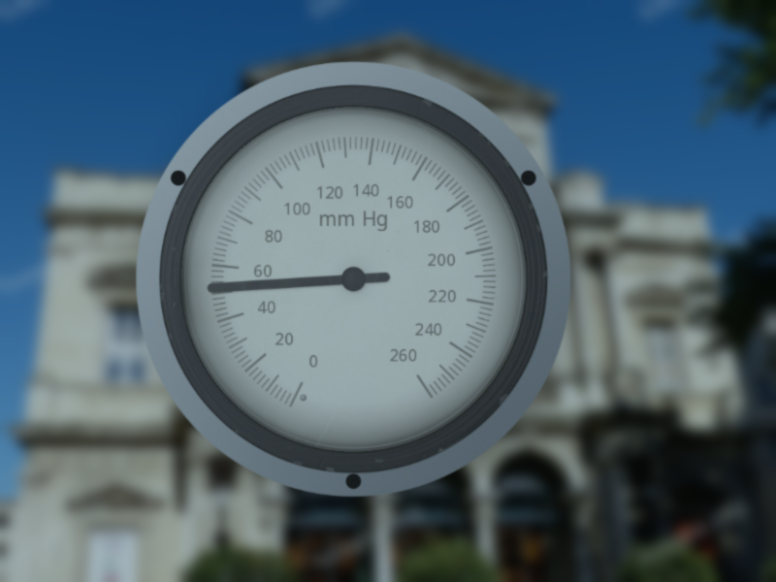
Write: 52 mmHg
